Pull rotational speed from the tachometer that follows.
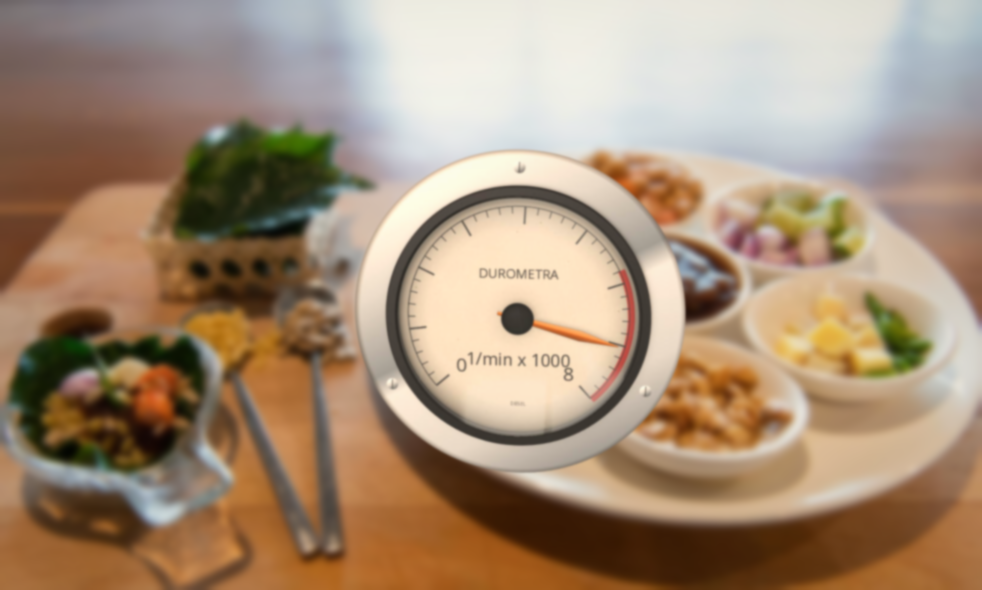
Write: 7000 rpm
